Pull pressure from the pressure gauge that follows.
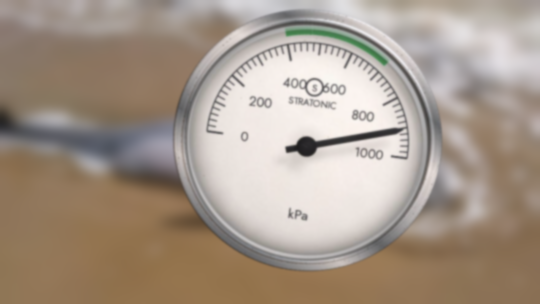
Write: 900 kPa
